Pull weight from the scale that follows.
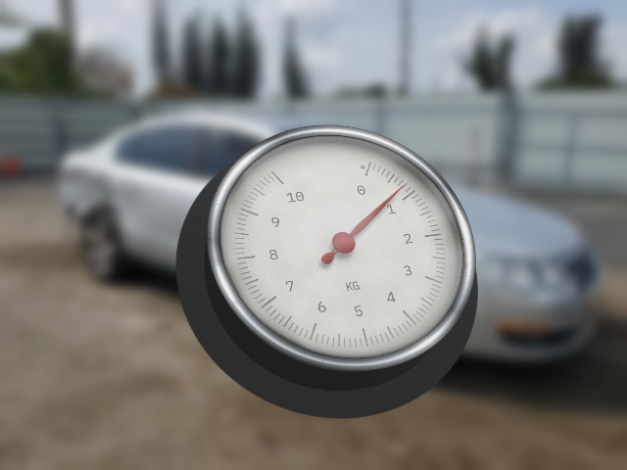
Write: 0.8 kg
